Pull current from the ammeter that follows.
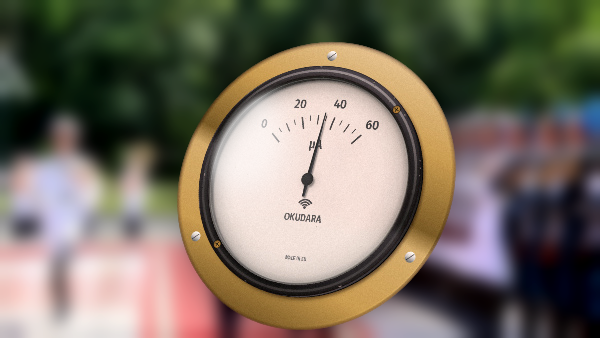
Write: 35 µA
